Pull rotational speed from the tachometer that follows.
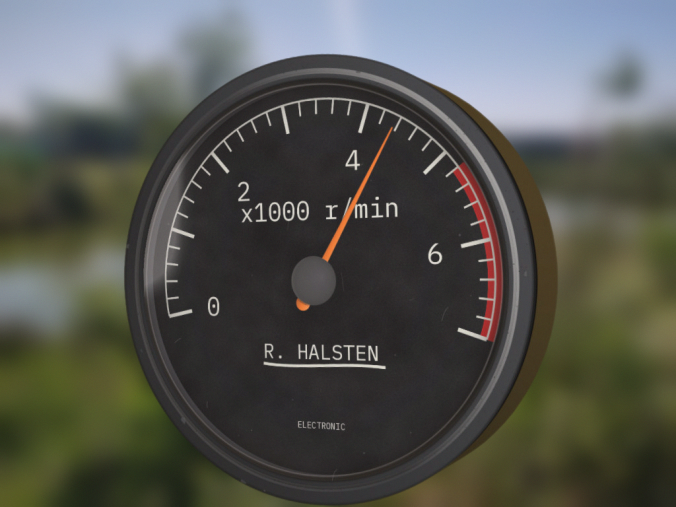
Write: 4400 rpm
